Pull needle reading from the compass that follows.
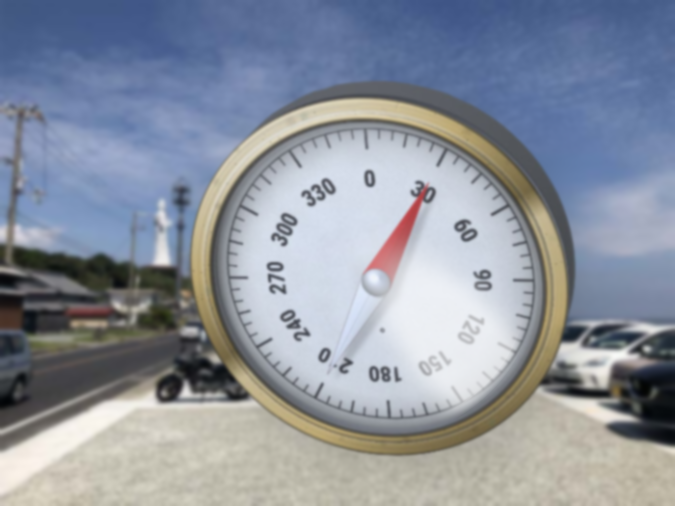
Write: 30 °
